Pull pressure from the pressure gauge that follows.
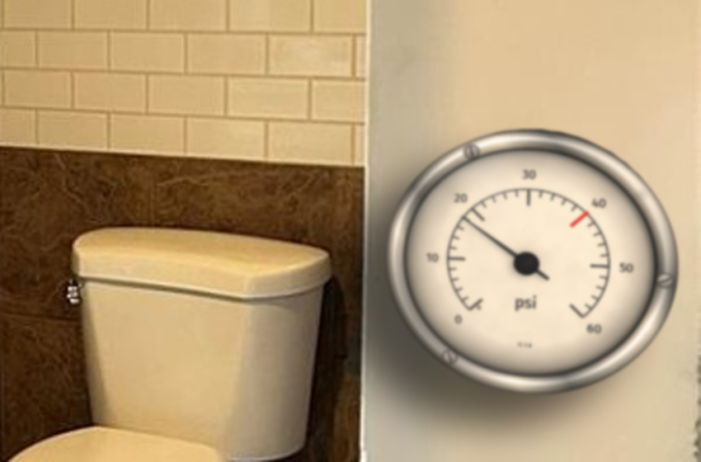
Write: 18 psi
